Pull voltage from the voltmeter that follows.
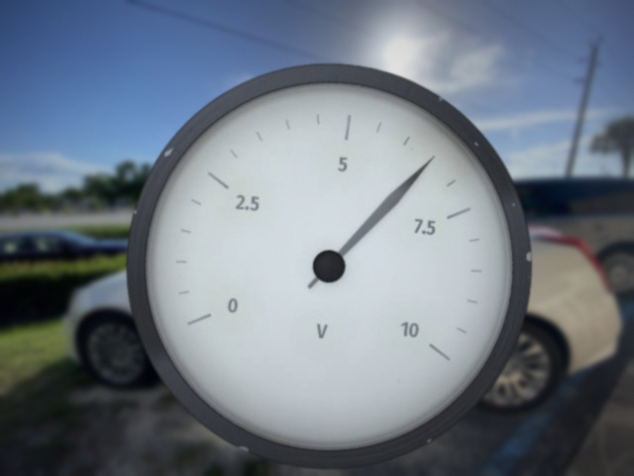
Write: 6.5 V
